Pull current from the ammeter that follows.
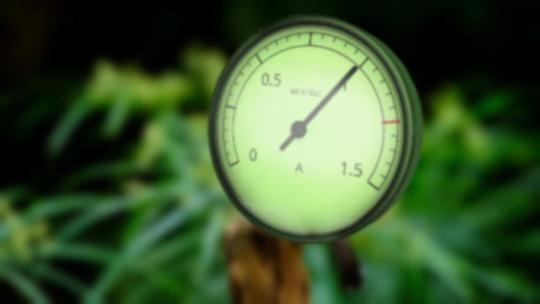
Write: 1 A
